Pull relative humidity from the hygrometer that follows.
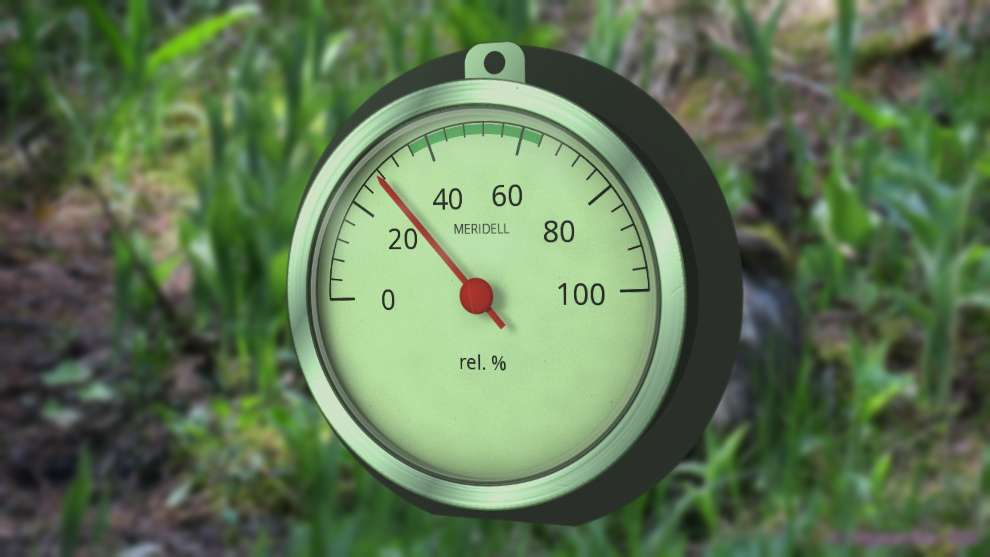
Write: 28 %
